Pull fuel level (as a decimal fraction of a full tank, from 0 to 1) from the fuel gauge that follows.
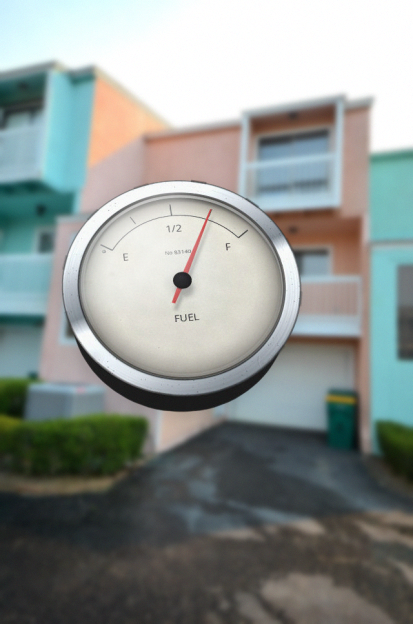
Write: 0.75
